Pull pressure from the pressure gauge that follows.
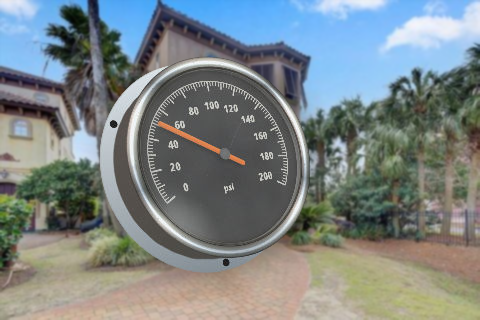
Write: 50 psi
